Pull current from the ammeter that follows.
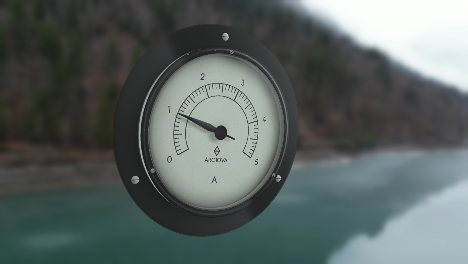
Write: 1 A
